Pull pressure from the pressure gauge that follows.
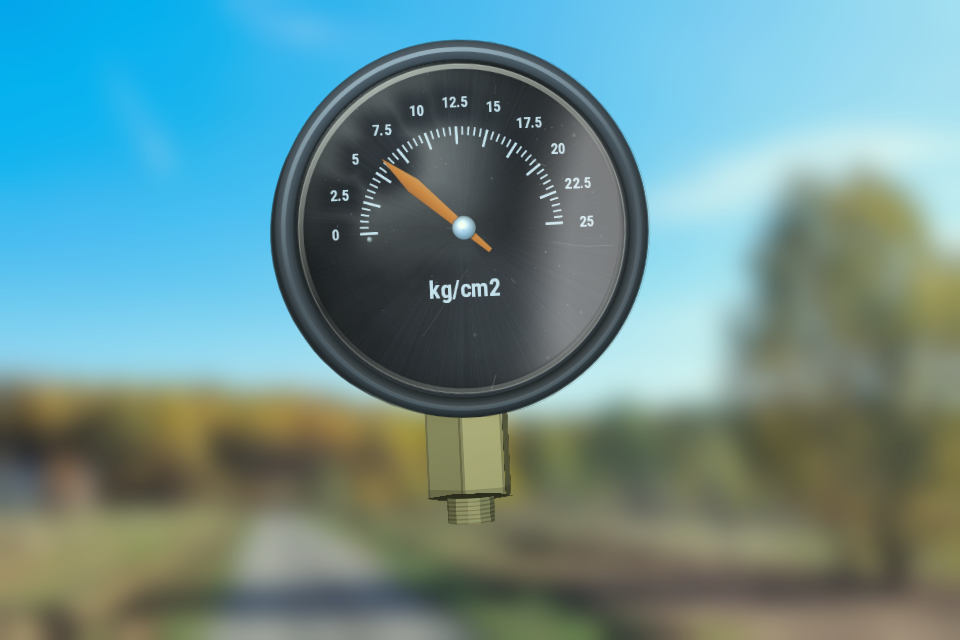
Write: 6 kg/cm²
